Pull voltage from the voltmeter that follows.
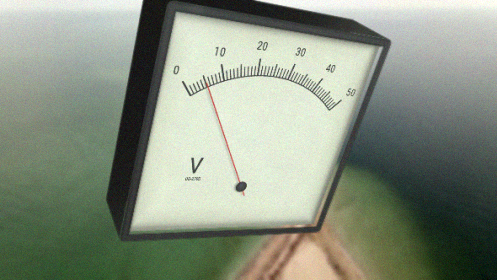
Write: 5 V
